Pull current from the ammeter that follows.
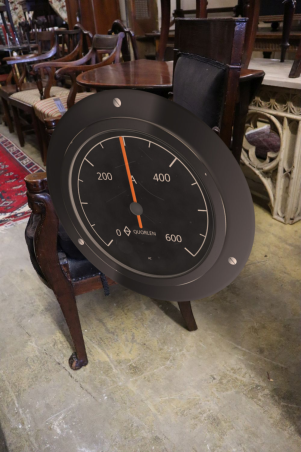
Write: 300 A
